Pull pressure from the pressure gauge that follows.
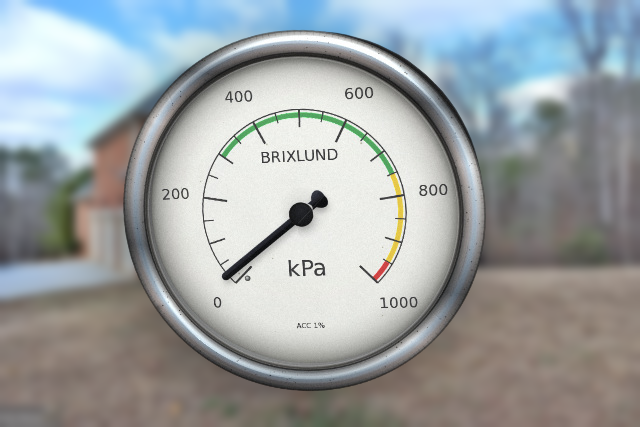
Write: 25 kPa
